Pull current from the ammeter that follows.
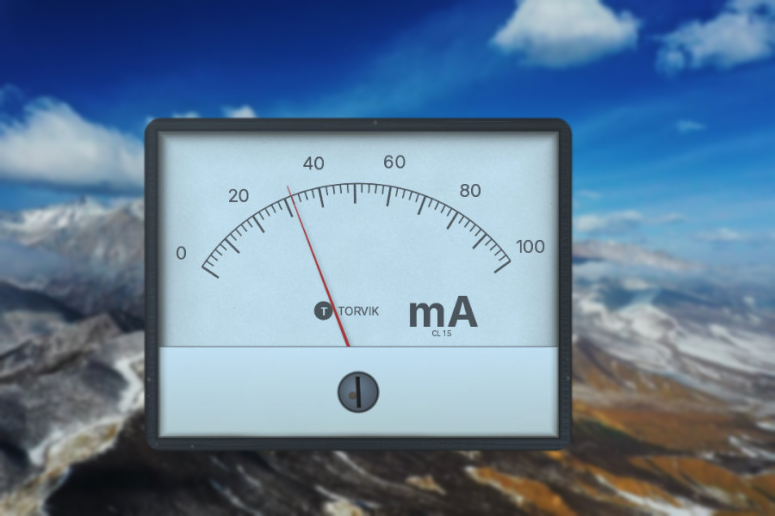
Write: 32 mA
